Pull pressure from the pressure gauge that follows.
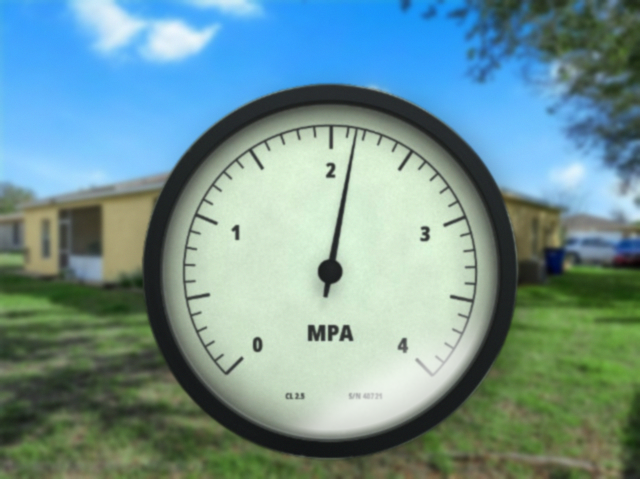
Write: 2.15 MPa
